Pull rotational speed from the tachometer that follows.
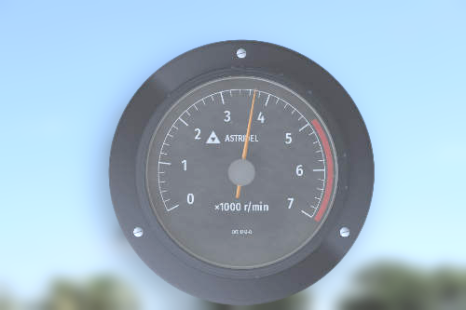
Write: 3700 rpm
